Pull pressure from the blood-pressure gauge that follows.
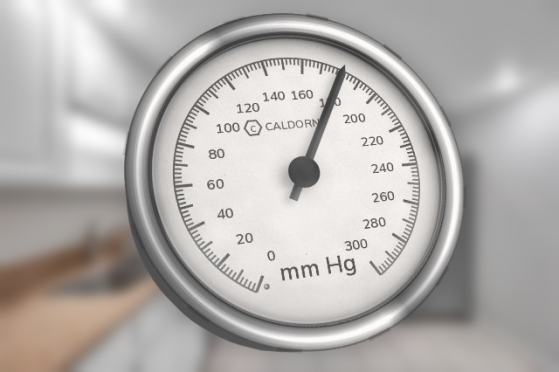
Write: 180 mmHg
